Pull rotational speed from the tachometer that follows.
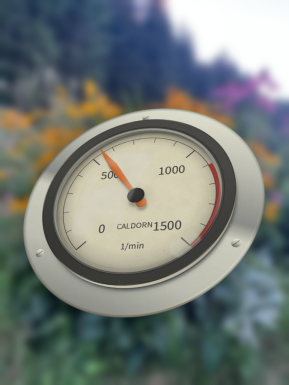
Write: 550 rpm
